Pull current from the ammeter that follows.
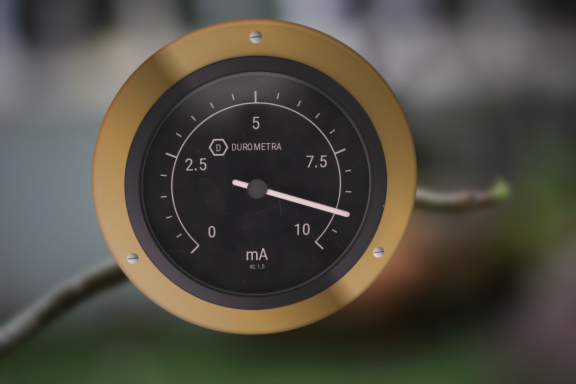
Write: 9 mA
